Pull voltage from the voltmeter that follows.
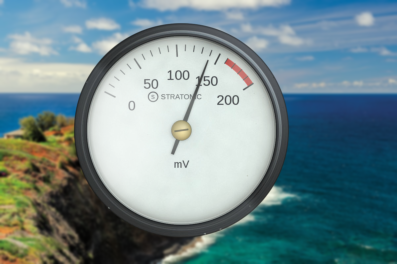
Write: 140 mV
